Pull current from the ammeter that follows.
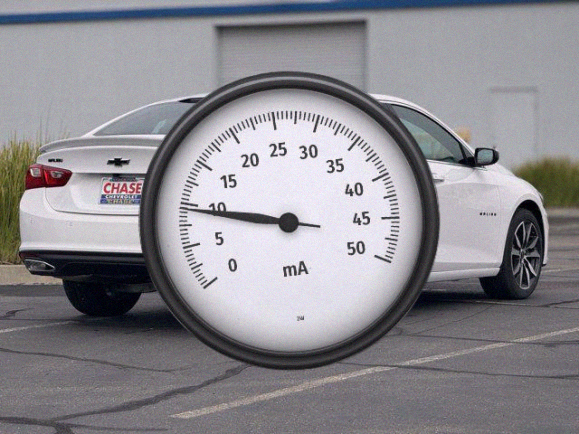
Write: 9.5 mA
